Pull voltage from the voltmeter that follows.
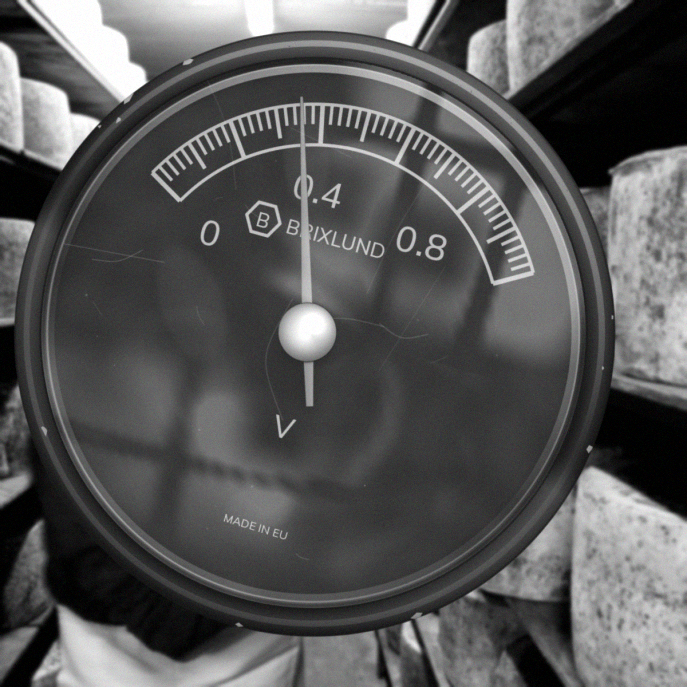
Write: 0.36 V
